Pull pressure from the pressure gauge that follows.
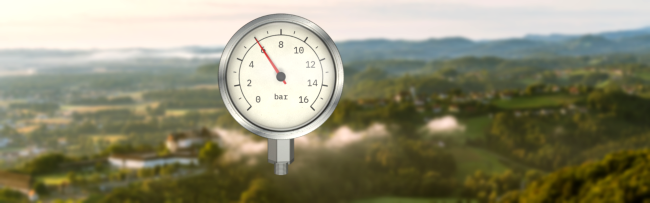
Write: 6 bar
